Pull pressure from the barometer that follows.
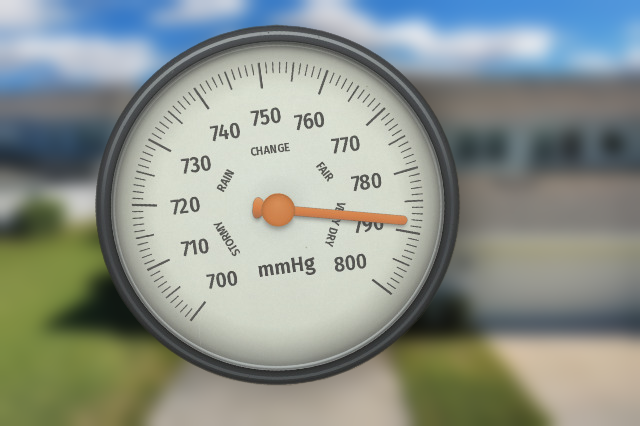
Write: 788 mmHg
